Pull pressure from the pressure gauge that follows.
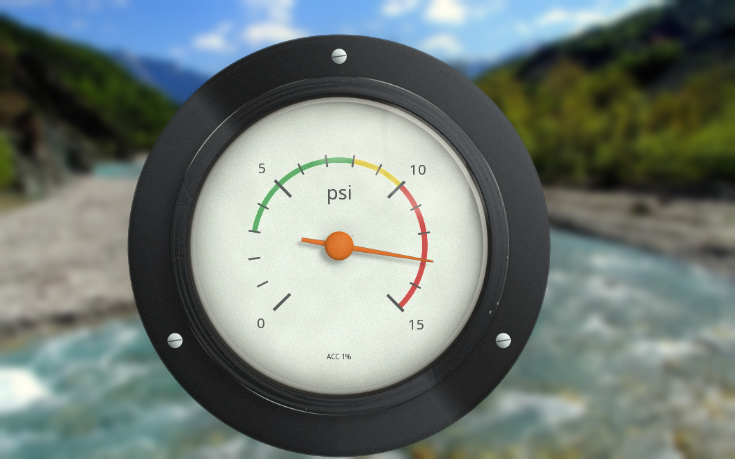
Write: 13 psi
